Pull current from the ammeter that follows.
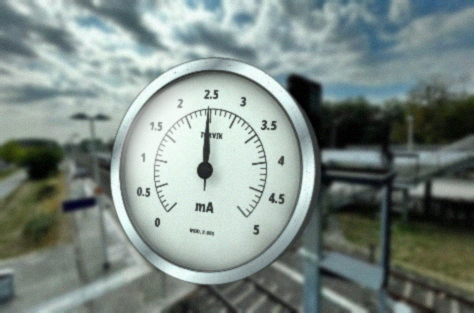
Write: 2.5 mA
